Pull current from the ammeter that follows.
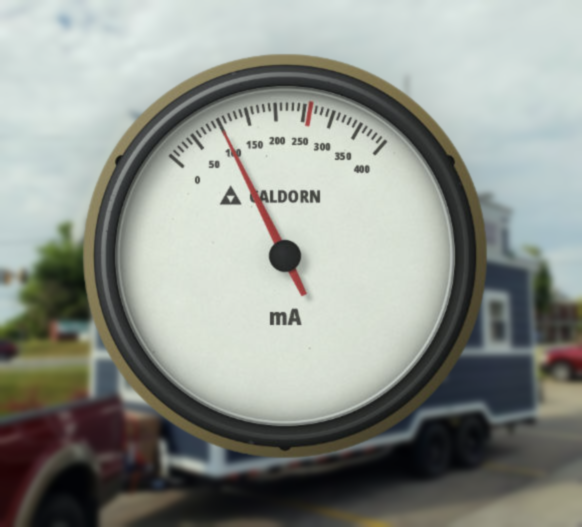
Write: 100 mA
